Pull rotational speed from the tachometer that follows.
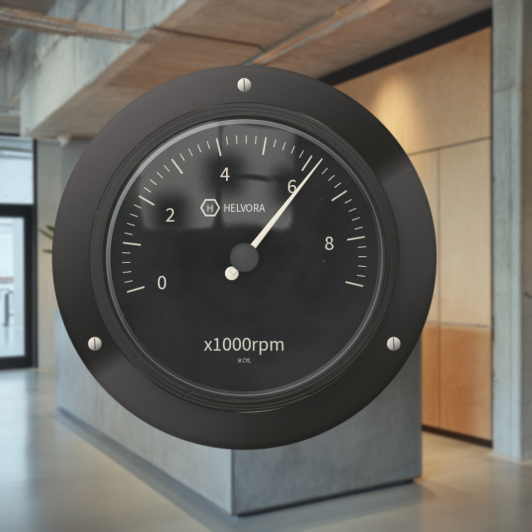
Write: 6200 rpm
